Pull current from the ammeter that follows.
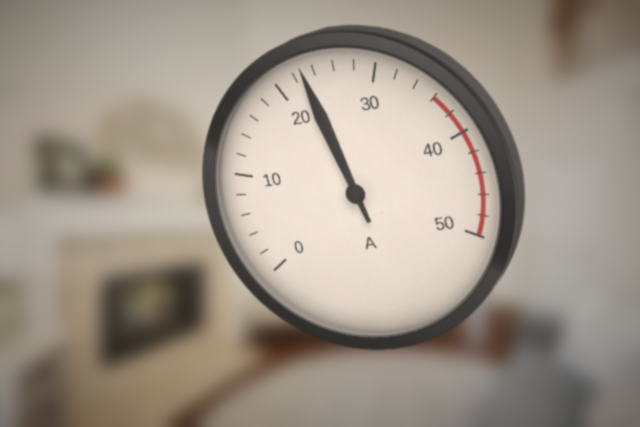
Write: 23 A
